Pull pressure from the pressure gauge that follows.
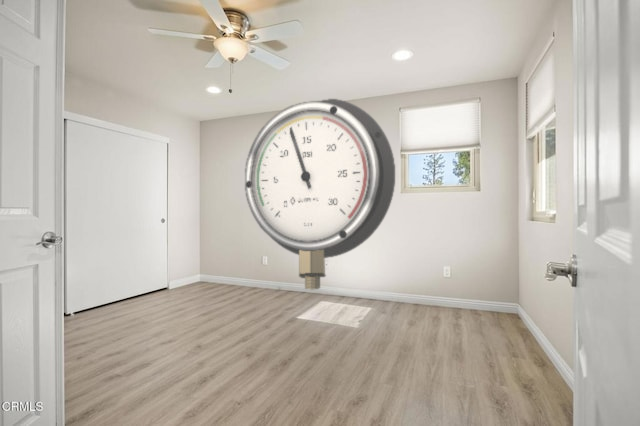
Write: 13 psi
